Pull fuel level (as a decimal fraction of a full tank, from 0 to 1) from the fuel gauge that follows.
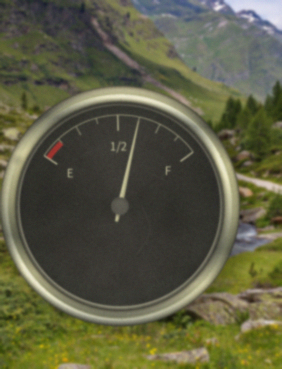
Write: 0.625
